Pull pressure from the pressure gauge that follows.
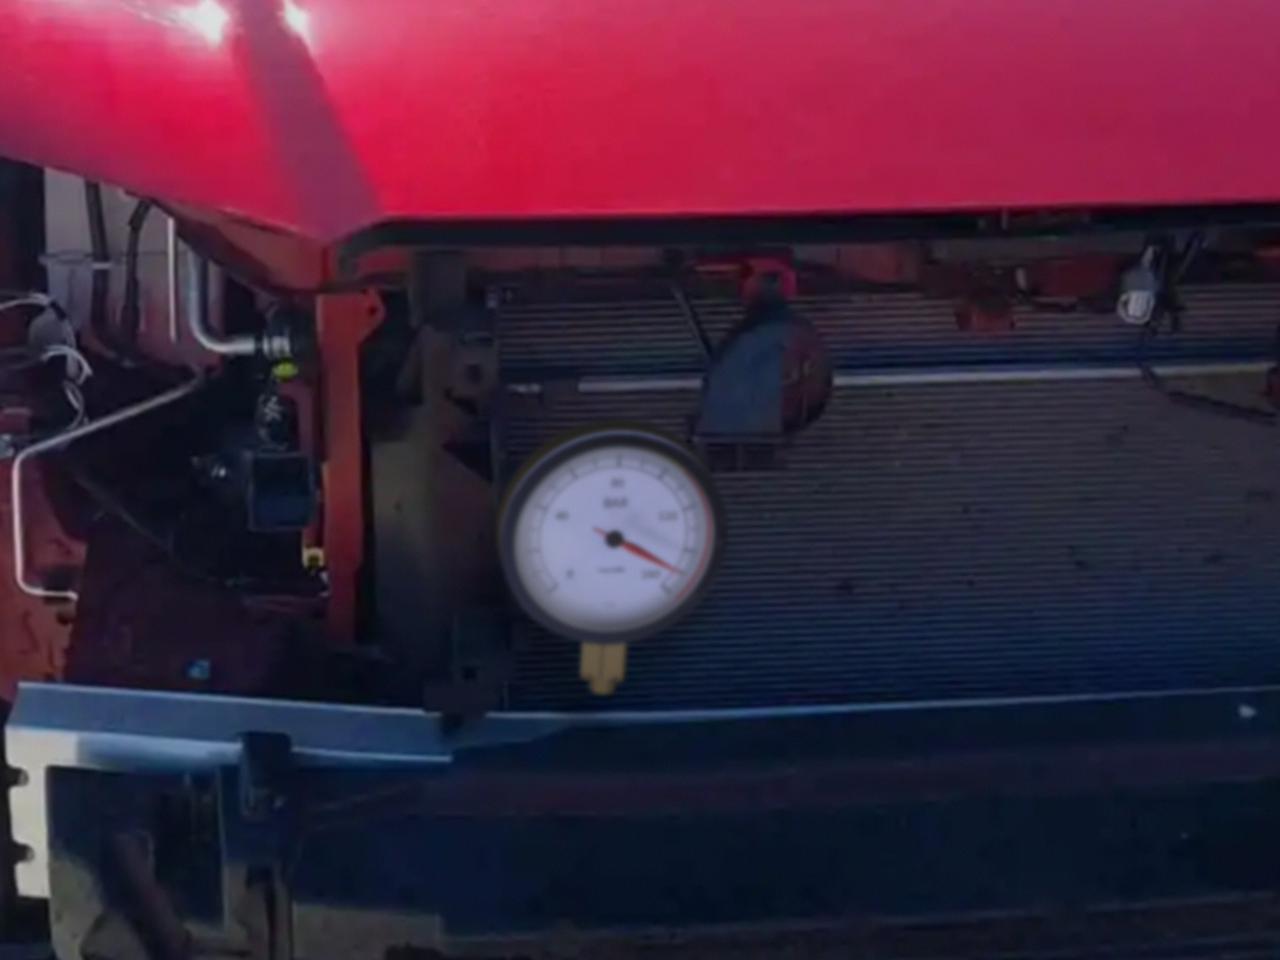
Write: 150 bar
